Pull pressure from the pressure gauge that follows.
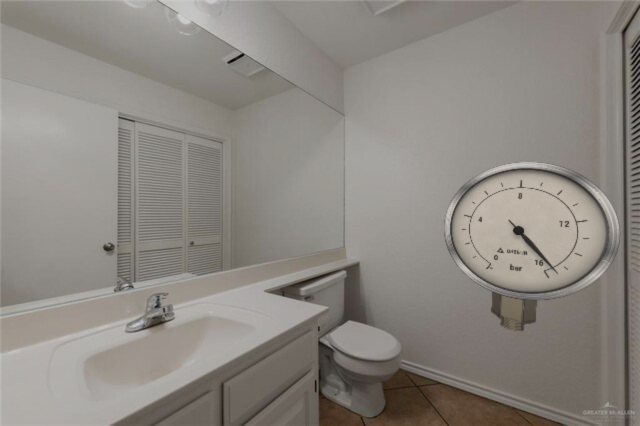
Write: 15.5 bar
